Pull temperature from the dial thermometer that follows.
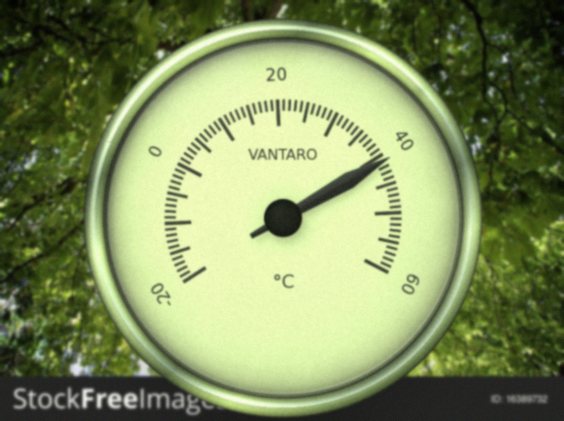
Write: 41 °C
